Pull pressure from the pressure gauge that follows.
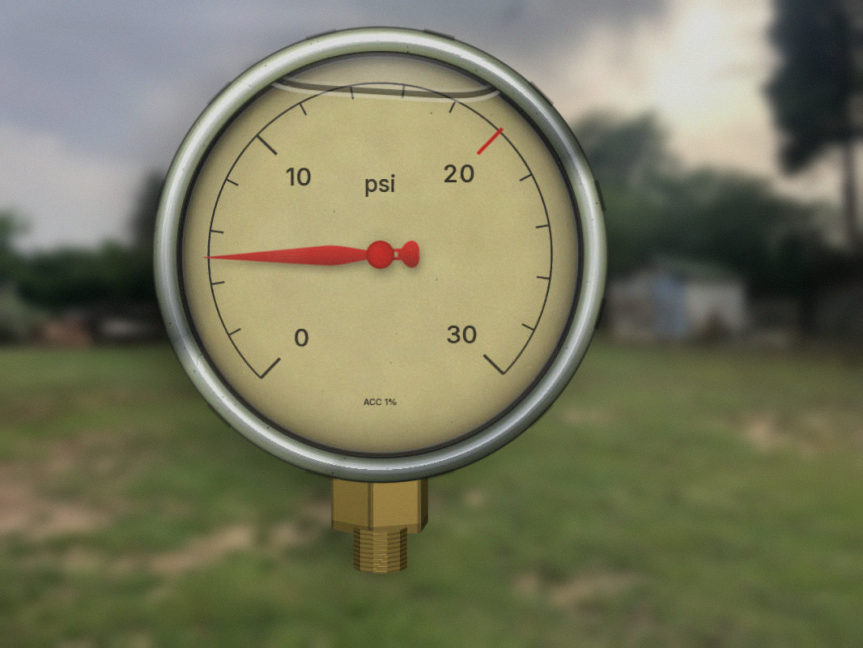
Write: 5 psi
